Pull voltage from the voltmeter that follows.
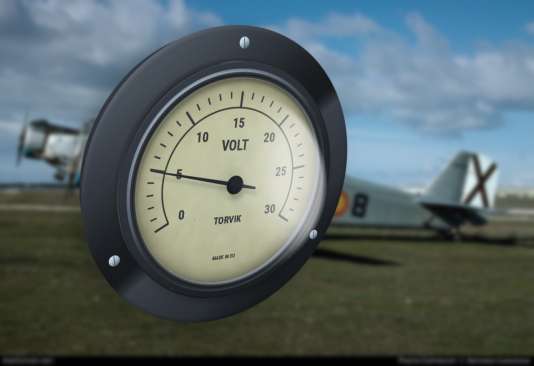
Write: 5 V
